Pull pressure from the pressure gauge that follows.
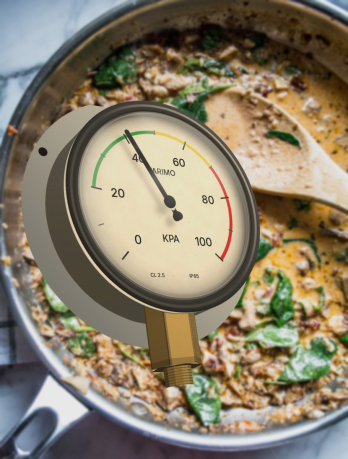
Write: 40 kPa
